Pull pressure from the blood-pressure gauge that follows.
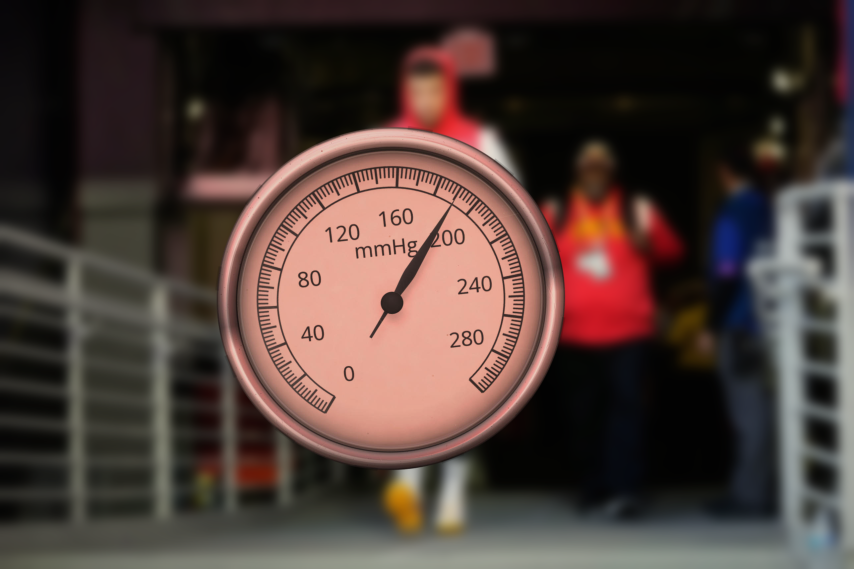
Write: 190 mmHg
